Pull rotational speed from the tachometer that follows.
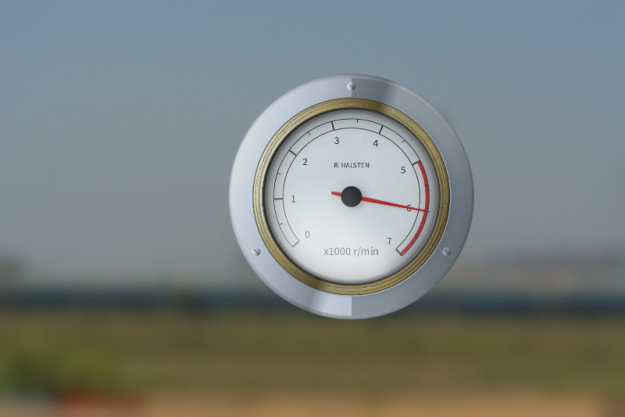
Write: 6000 rpm
